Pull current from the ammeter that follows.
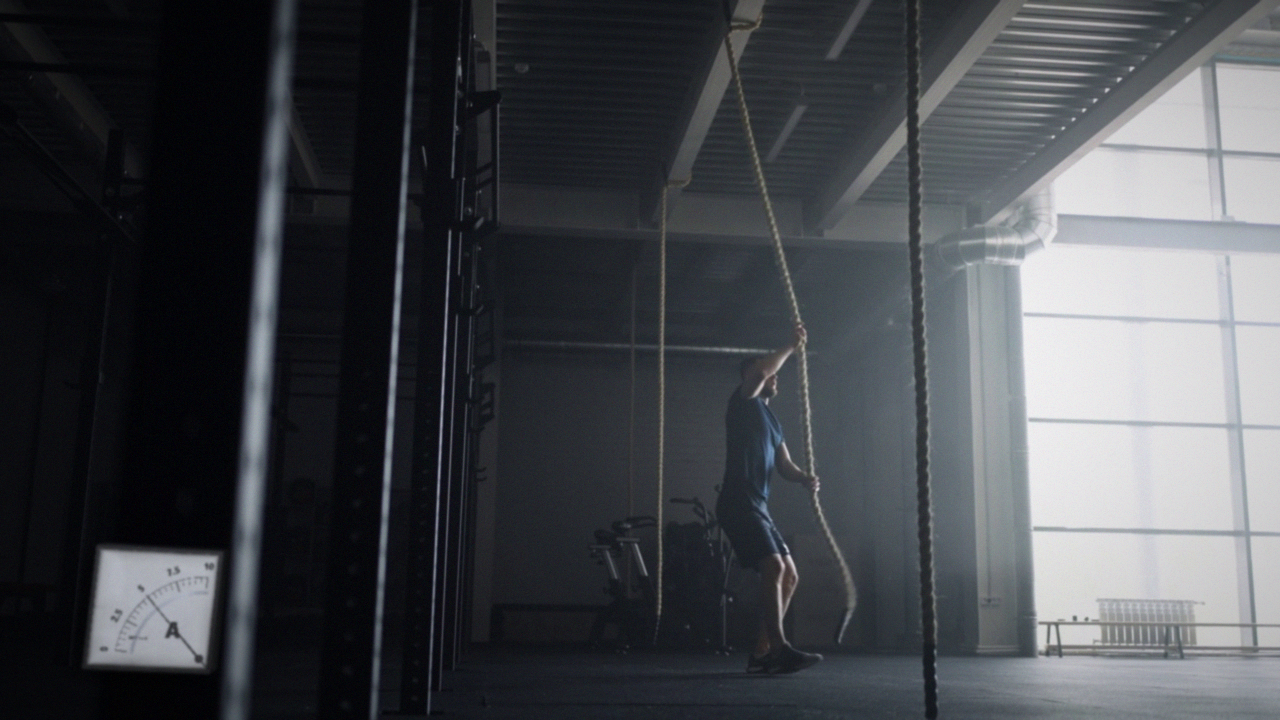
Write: 5 A
